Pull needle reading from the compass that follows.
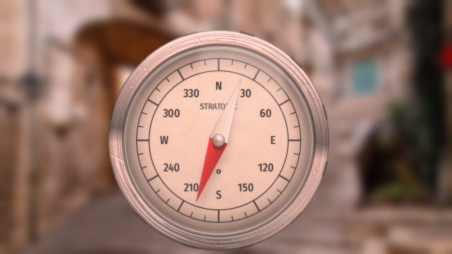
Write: 200 °
